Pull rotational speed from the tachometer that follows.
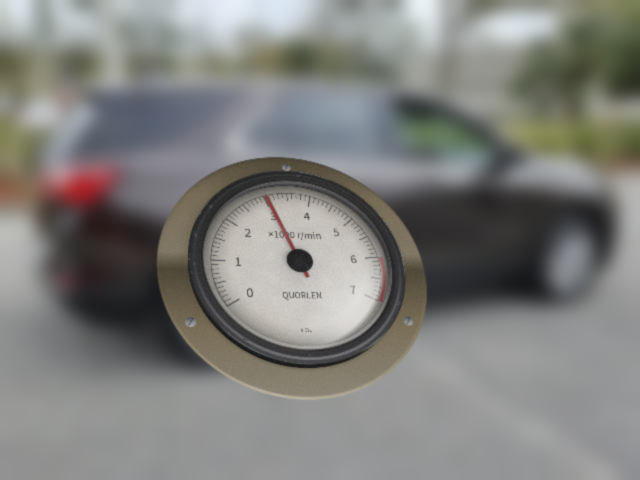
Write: 3000 rpm
